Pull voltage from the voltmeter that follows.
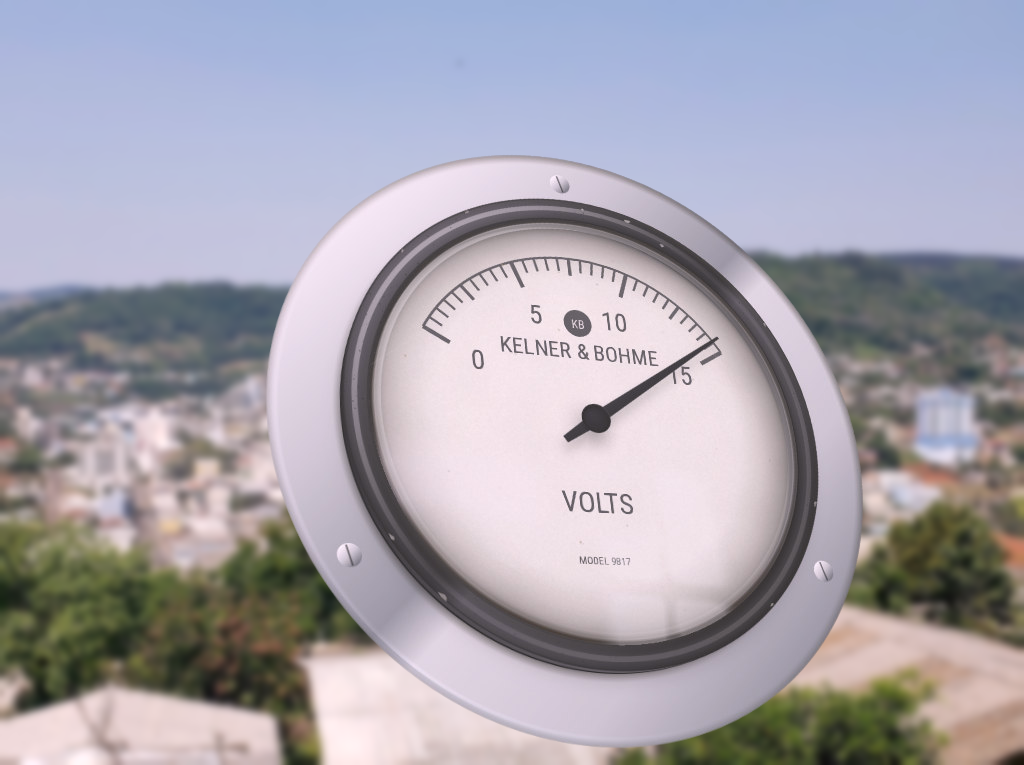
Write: 14.5 V
